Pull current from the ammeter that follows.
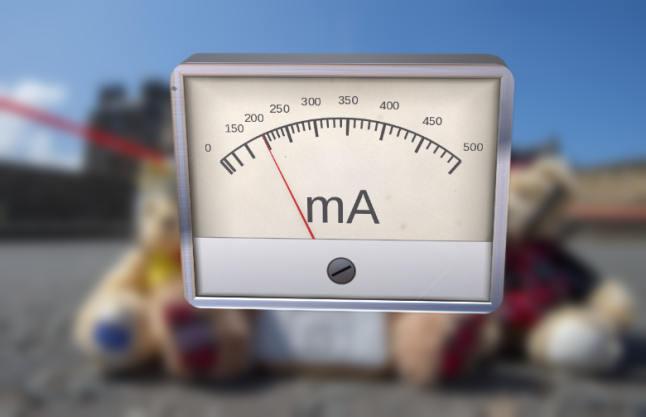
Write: 200 mA
